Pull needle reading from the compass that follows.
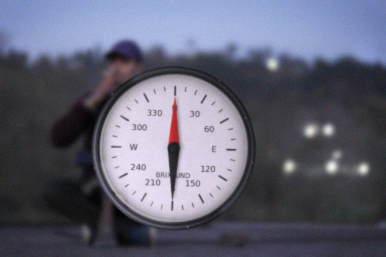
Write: 0 °
